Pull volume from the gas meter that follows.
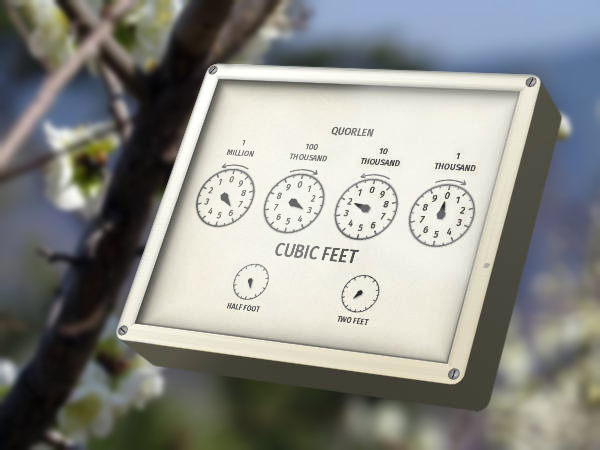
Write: 632000 ft³
